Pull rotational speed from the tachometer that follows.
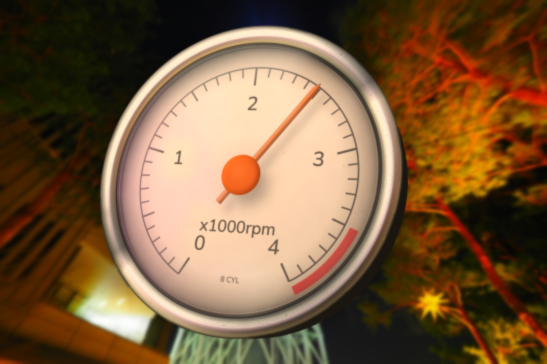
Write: 2500 rpm
